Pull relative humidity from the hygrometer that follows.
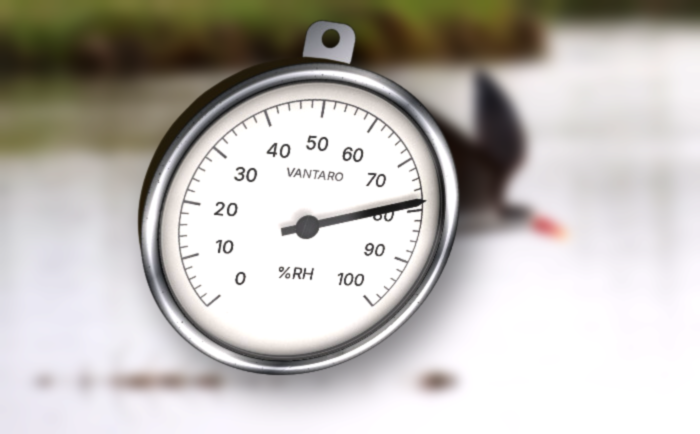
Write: 78 %
